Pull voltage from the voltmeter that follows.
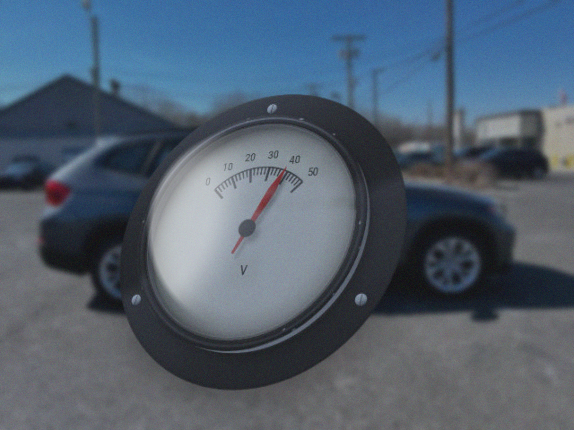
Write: 40 V
